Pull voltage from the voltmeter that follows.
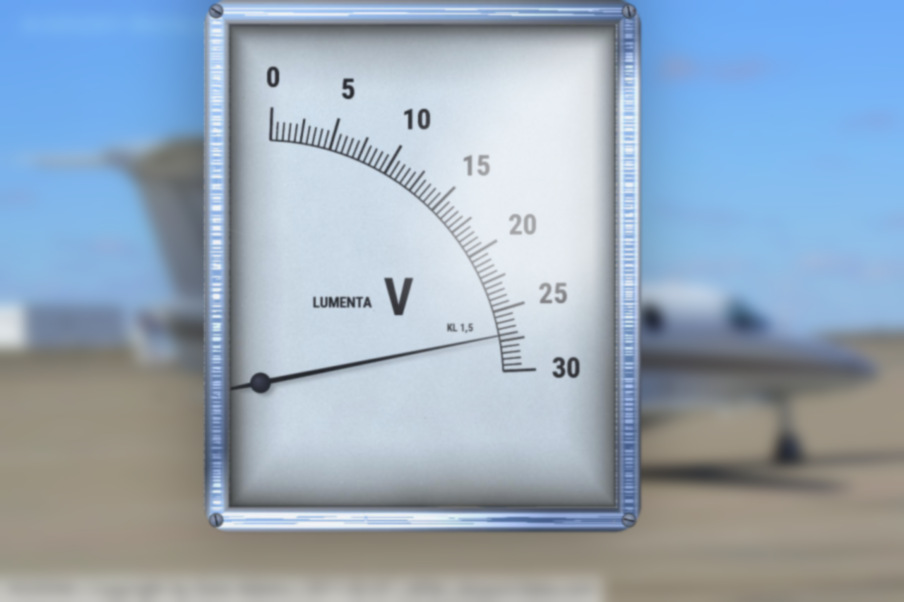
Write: 27 V
